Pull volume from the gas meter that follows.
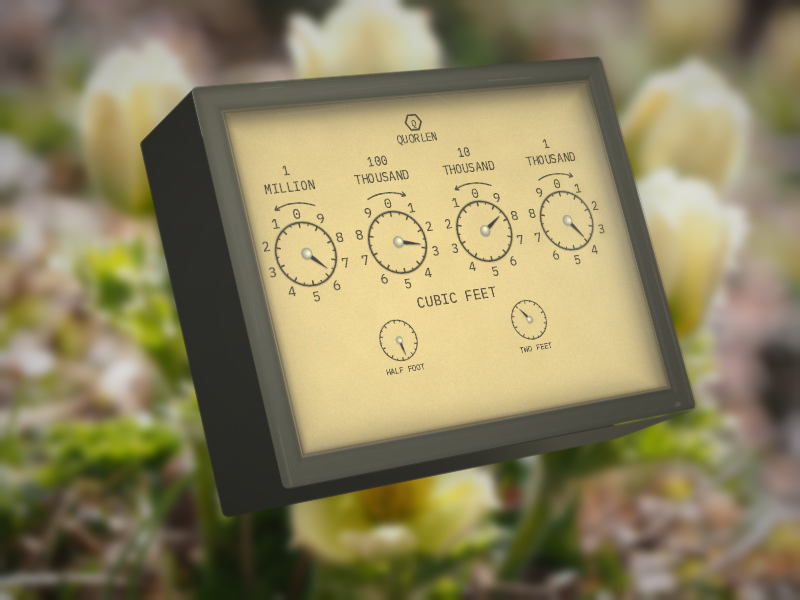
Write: 628400 ft³
